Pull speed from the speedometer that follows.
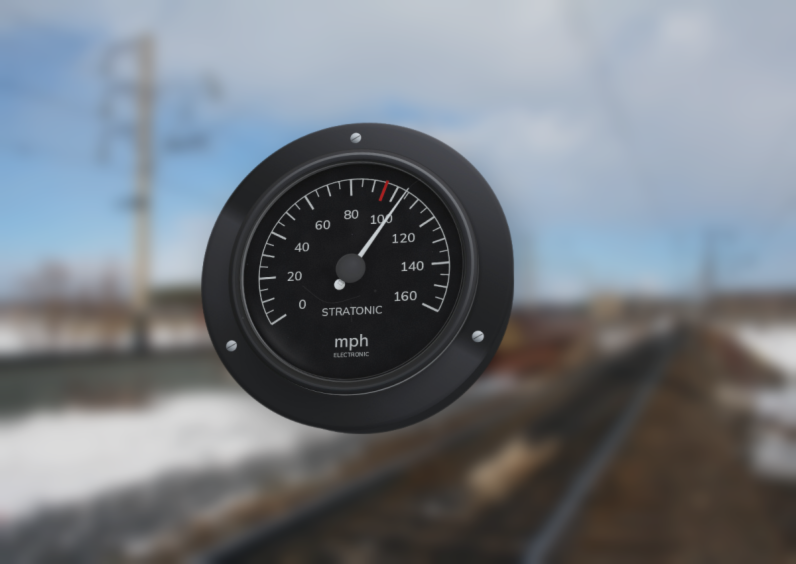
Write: 105 mph
